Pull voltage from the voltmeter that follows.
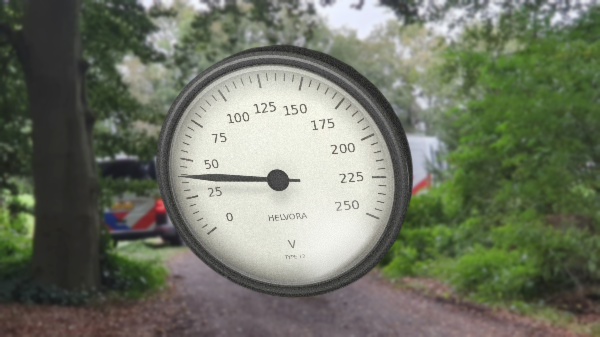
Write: 40 V
